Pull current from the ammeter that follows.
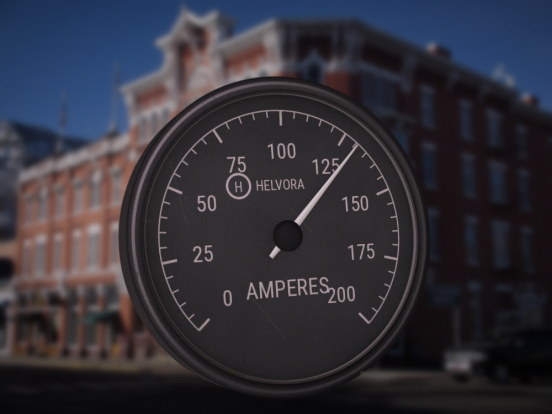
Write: 130 A
